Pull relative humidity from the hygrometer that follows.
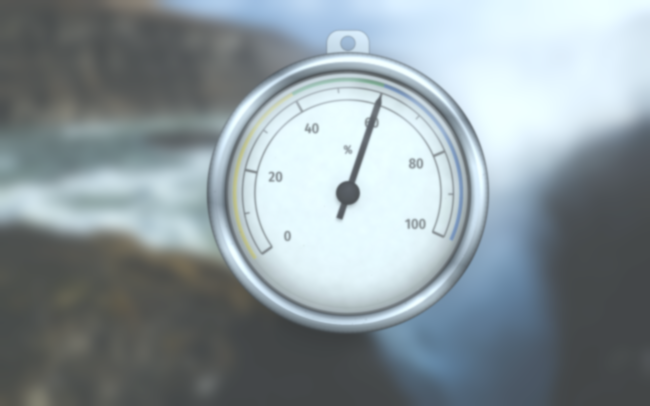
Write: 60 %
